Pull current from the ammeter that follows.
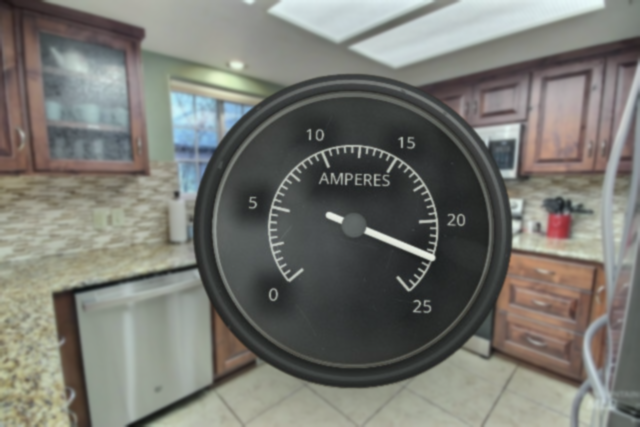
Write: 22.5 A
